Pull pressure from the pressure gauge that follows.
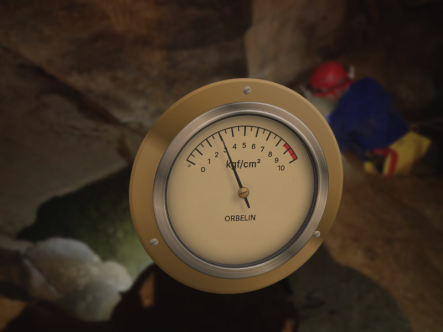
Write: 3 kg/cm²
